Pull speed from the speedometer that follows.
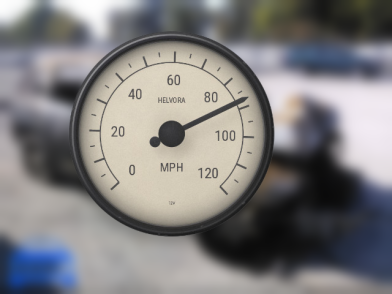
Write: 87.5 mph
